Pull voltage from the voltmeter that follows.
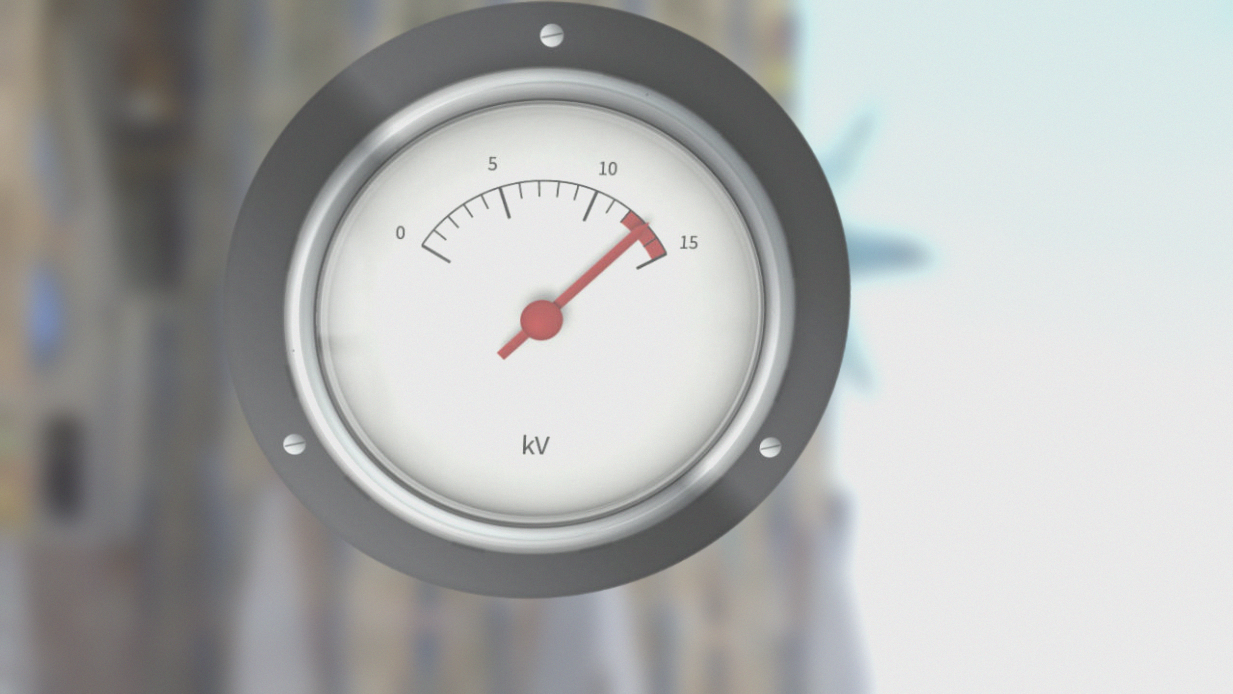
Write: 13 kV
